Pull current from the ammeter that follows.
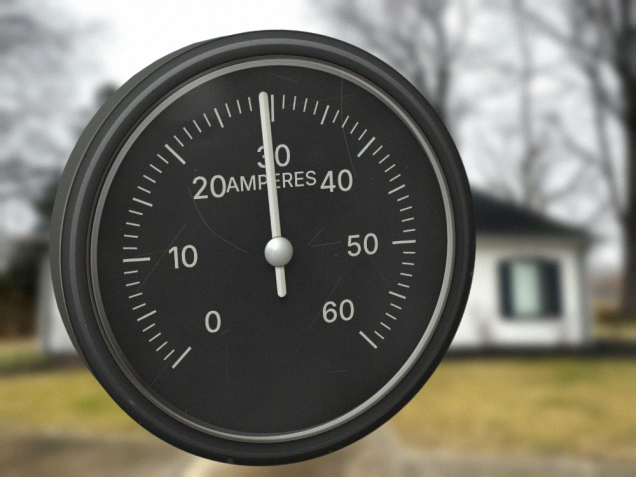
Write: 29 A
